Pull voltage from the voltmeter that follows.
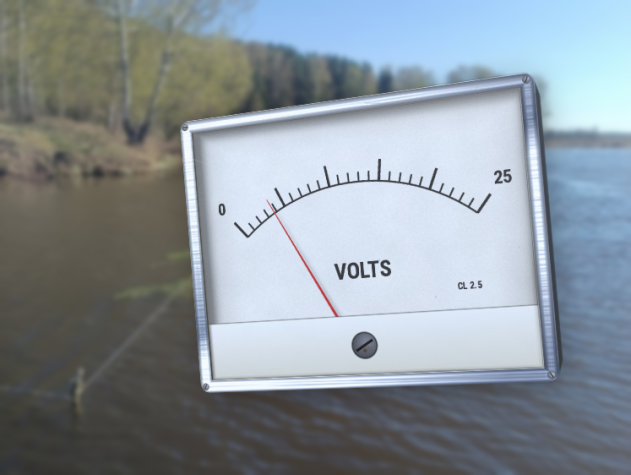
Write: 4 V
